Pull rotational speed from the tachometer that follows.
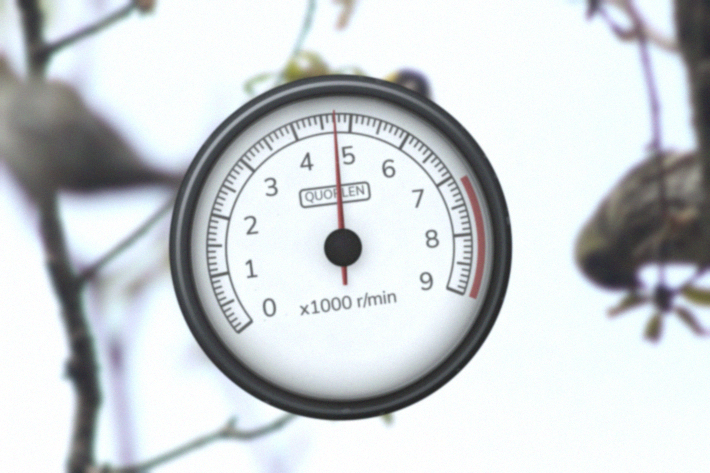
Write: 4700 rpm
